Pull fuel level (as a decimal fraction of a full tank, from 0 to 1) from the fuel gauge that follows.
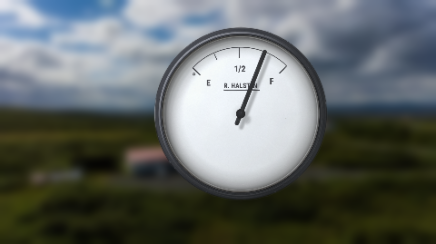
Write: 0.75
